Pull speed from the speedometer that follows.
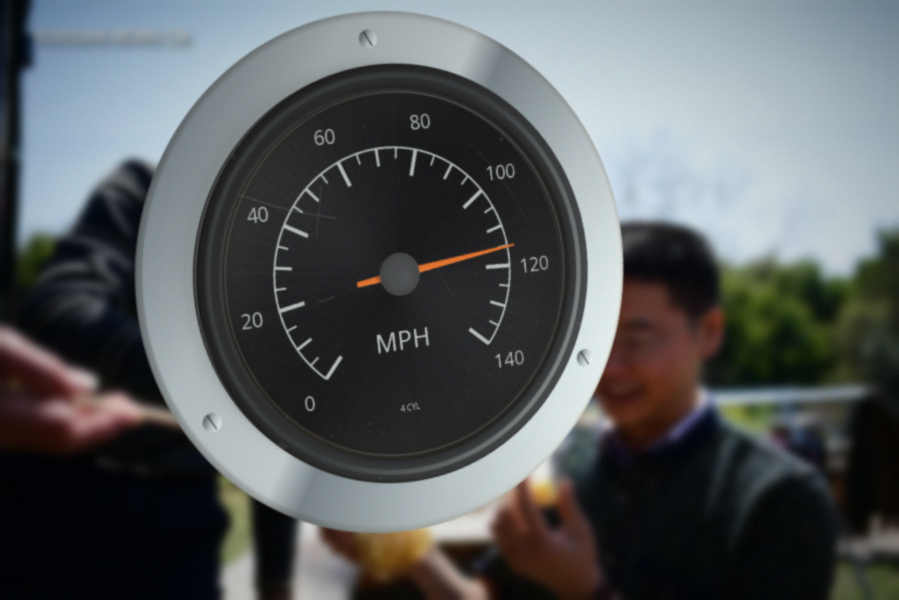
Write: 115 mph
